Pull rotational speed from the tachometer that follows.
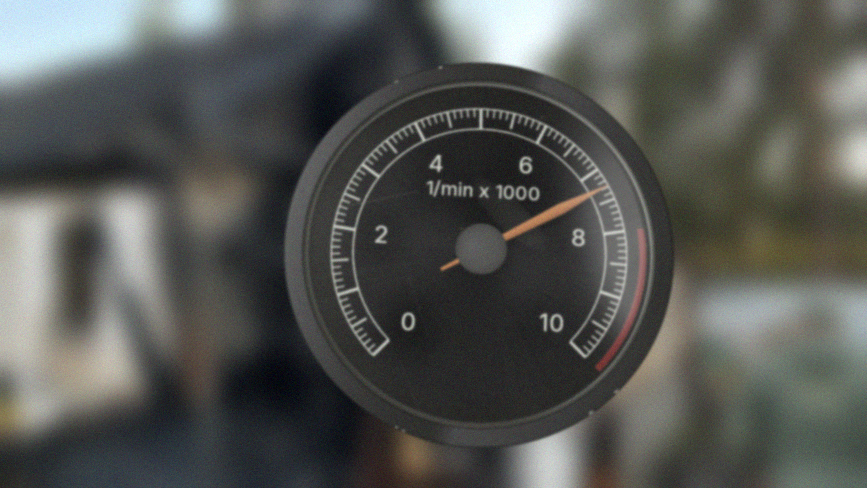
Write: 7300 rpm
